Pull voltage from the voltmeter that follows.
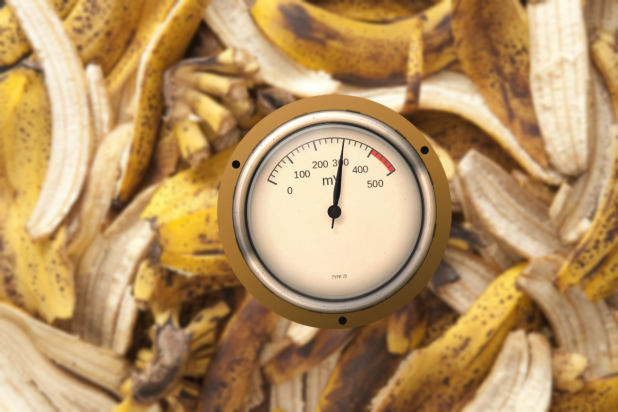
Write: 300 mV
